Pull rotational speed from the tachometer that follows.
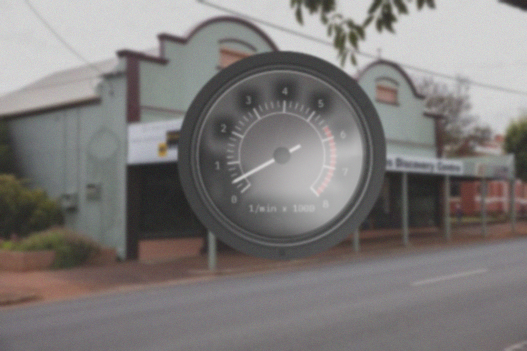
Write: 400 rpm
